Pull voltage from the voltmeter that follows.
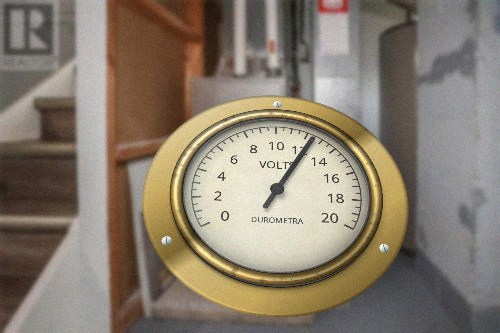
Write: 12.5 V
